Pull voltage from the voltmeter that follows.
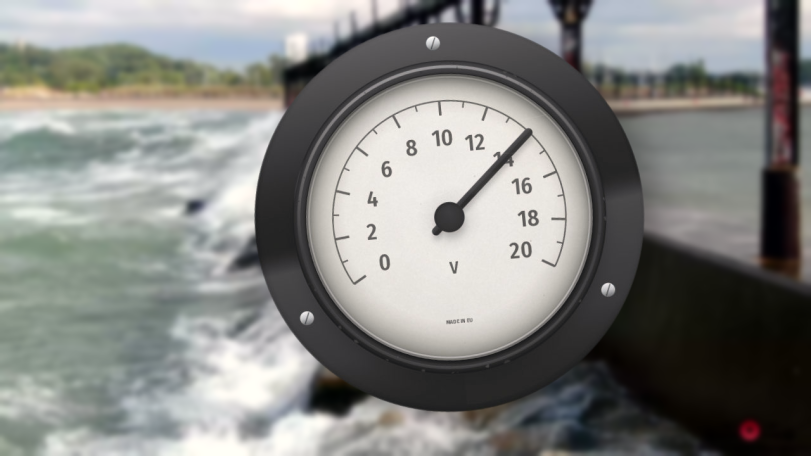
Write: 14 V
